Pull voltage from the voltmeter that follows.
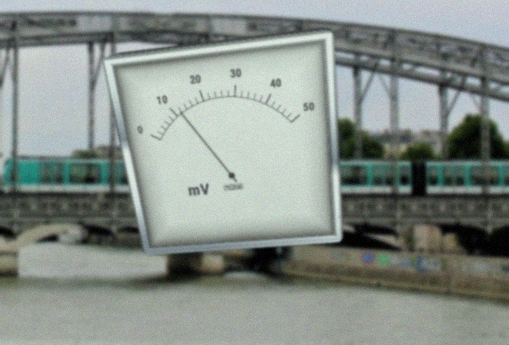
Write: 12 mV
